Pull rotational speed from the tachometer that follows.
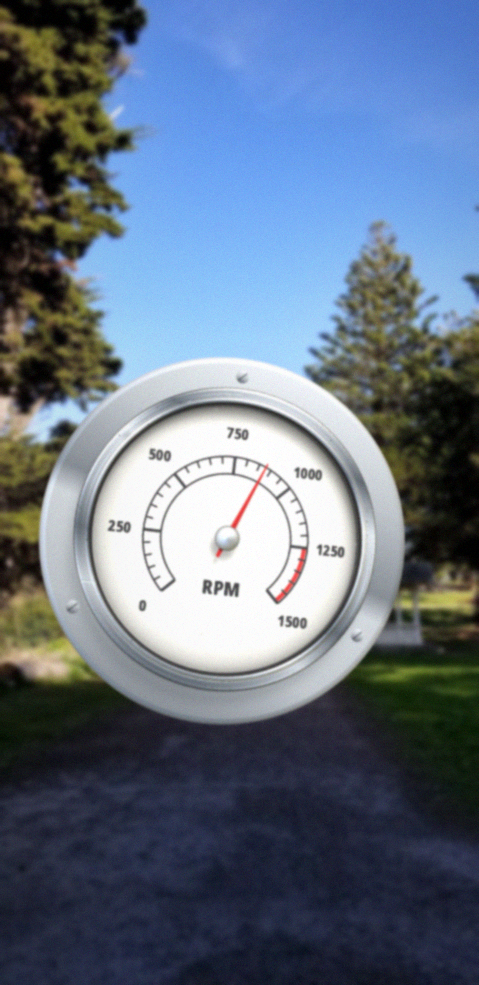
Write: 875 rpm
